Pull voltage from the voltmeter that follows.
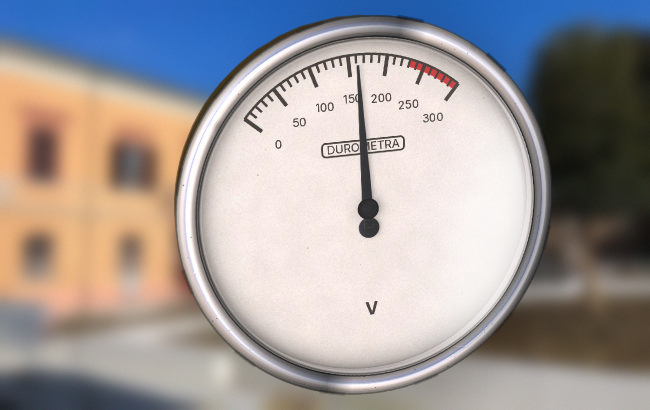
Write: 160 V
